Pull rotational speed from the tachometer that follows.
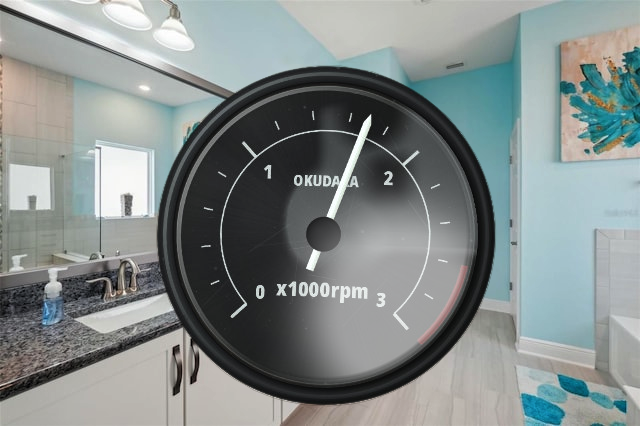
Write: 1700 rpm
